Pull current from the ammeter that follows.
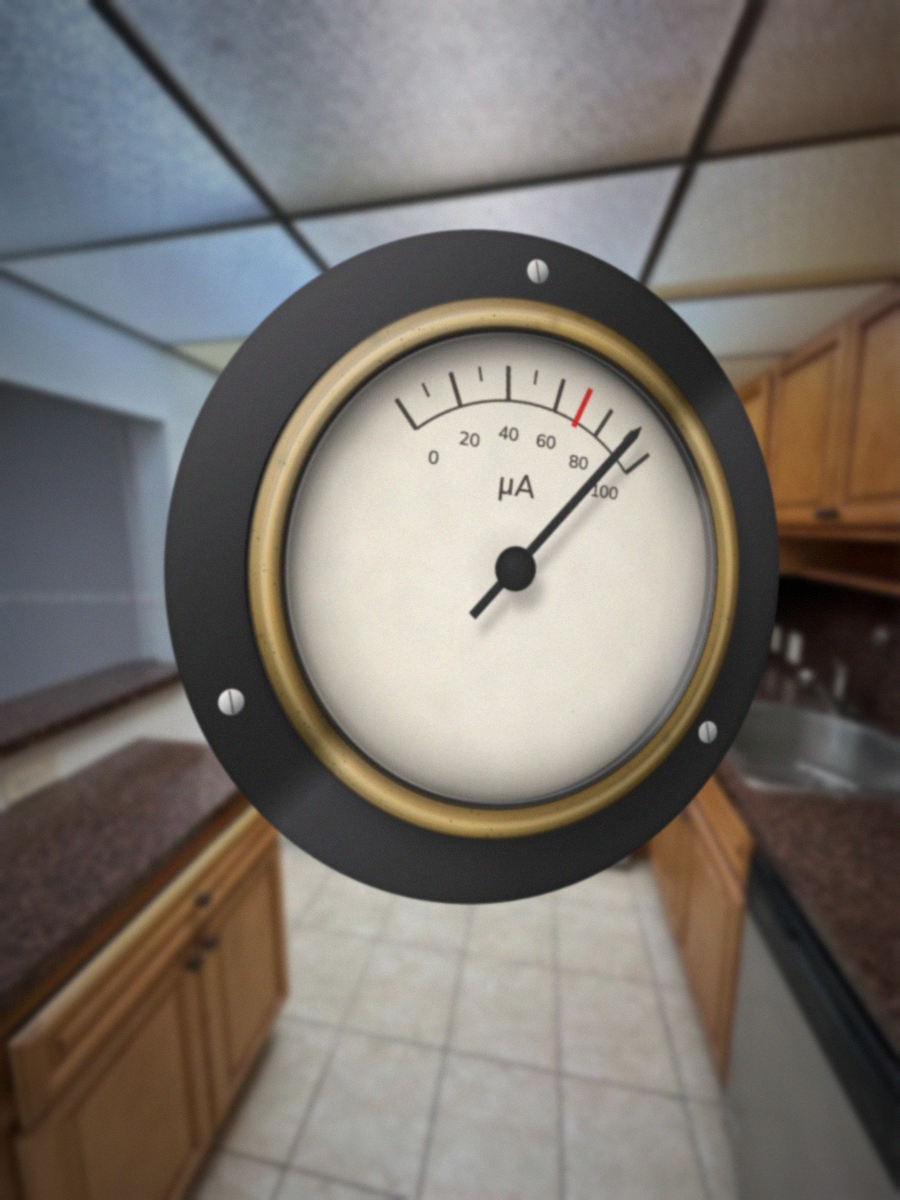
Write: 90 µA
